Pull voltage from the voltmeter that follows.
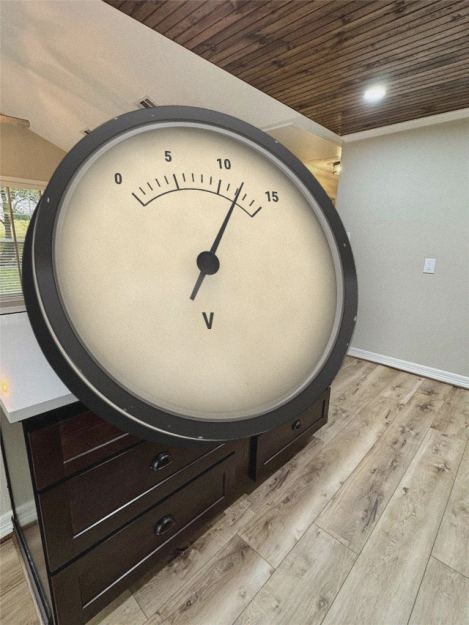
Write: 12 V
